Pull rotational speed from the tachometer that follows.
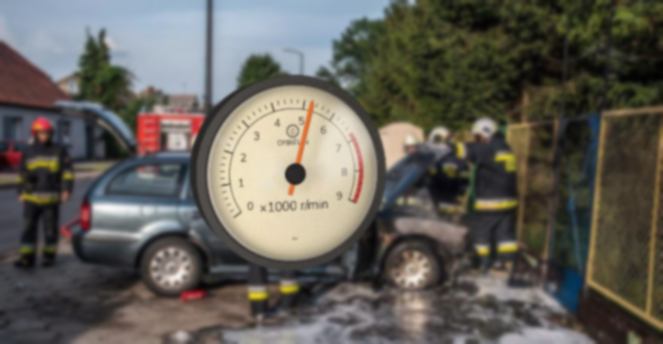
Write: 5200 rpm
